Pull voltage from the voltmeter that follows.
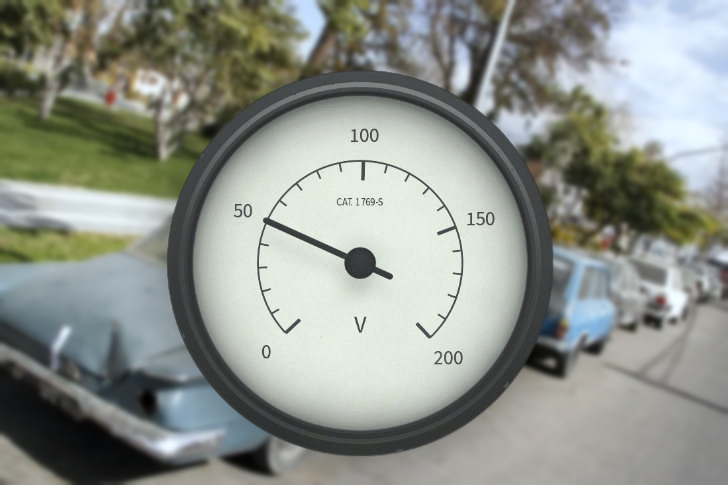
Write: 50 V
